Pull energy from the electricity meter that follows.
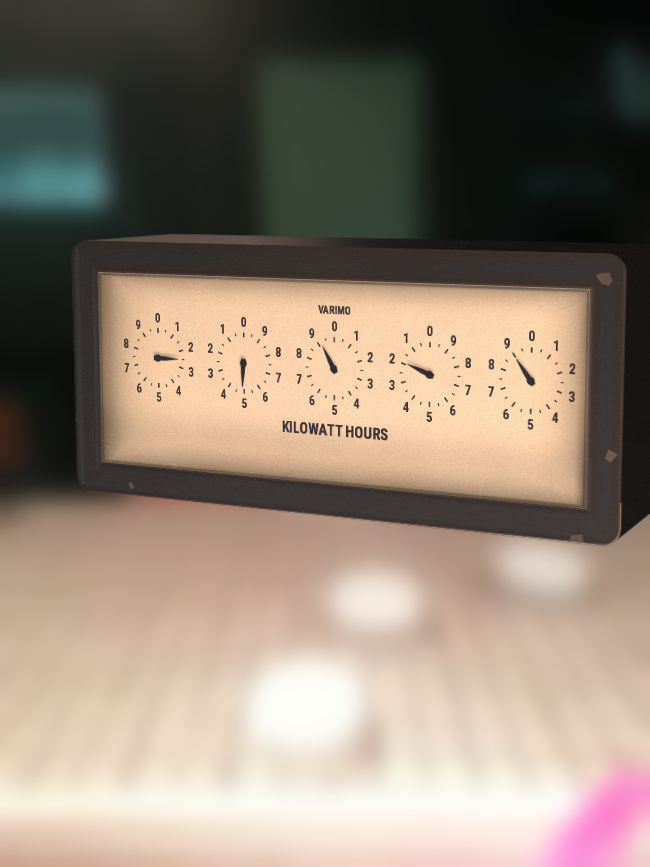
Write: 24919 kWh
